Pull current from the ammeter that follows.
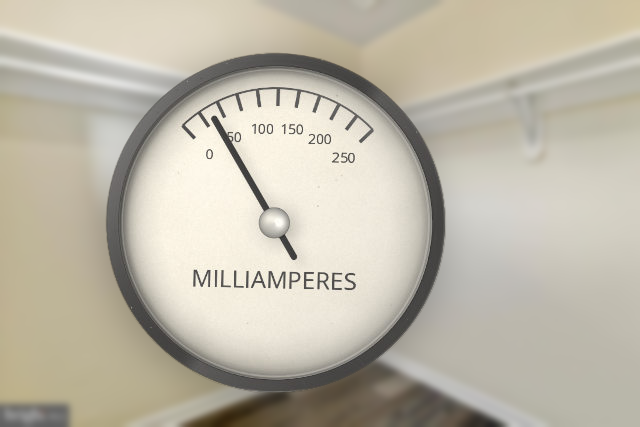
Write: 37.5 mA
